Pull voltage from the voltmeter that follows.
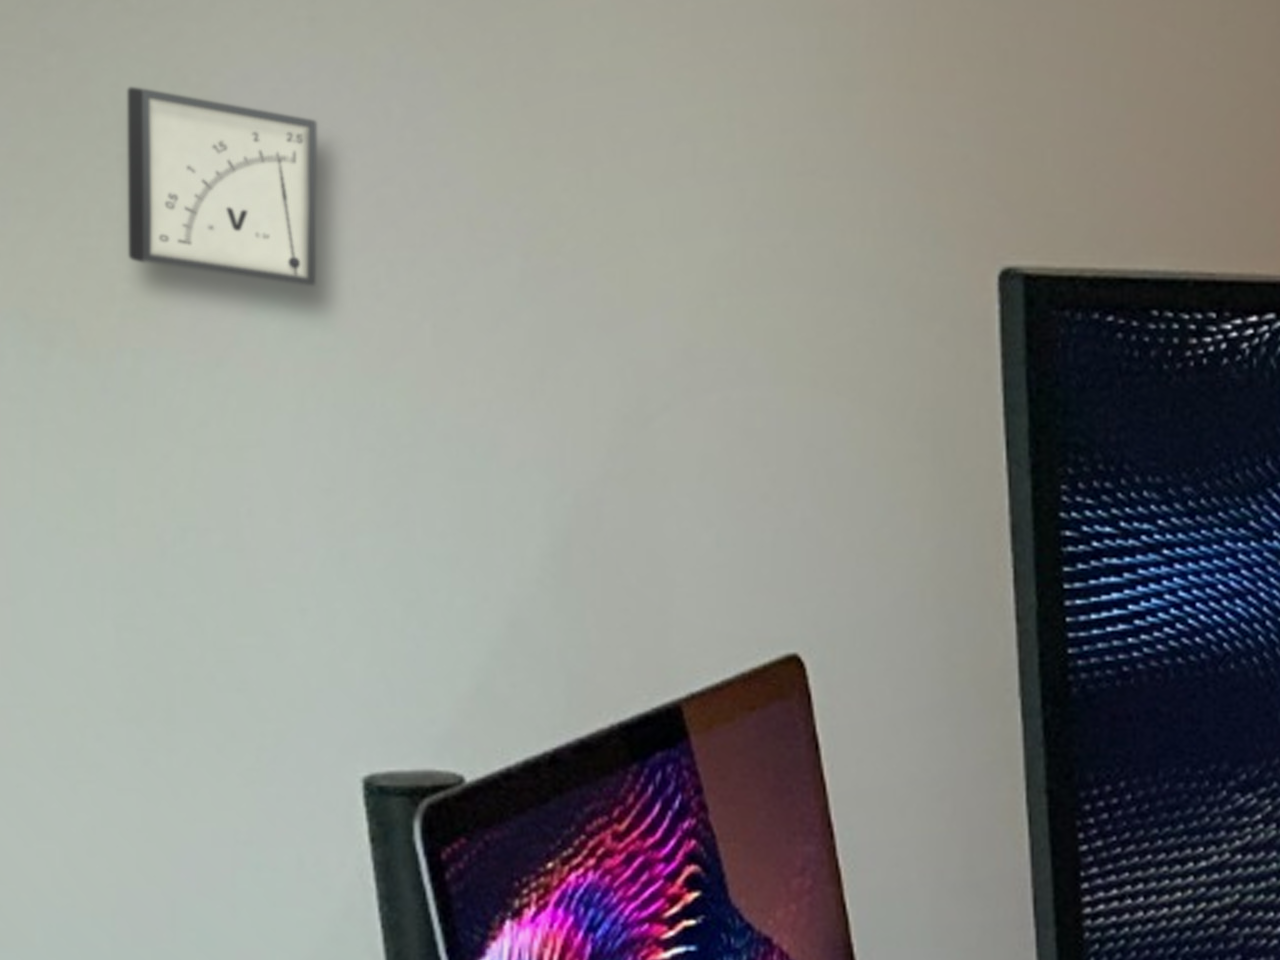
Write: 2.25 V
